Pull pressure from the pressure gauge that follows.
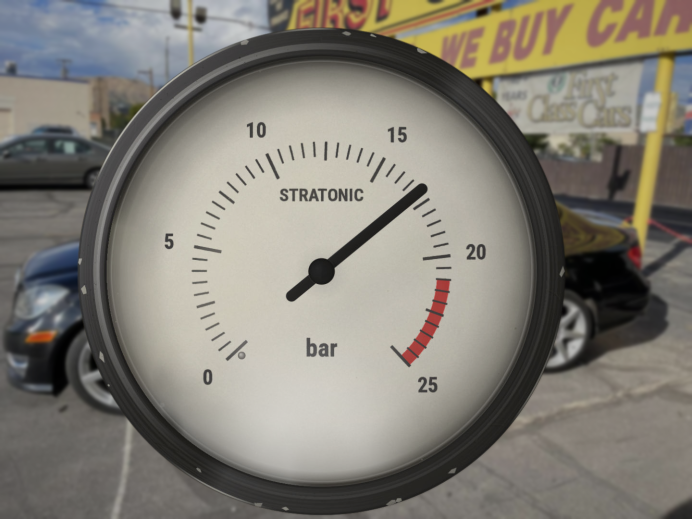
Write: 17 bar
